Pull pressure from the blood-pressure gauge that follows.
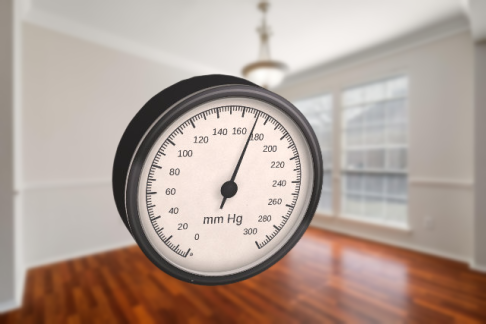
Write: 170 mmHg
